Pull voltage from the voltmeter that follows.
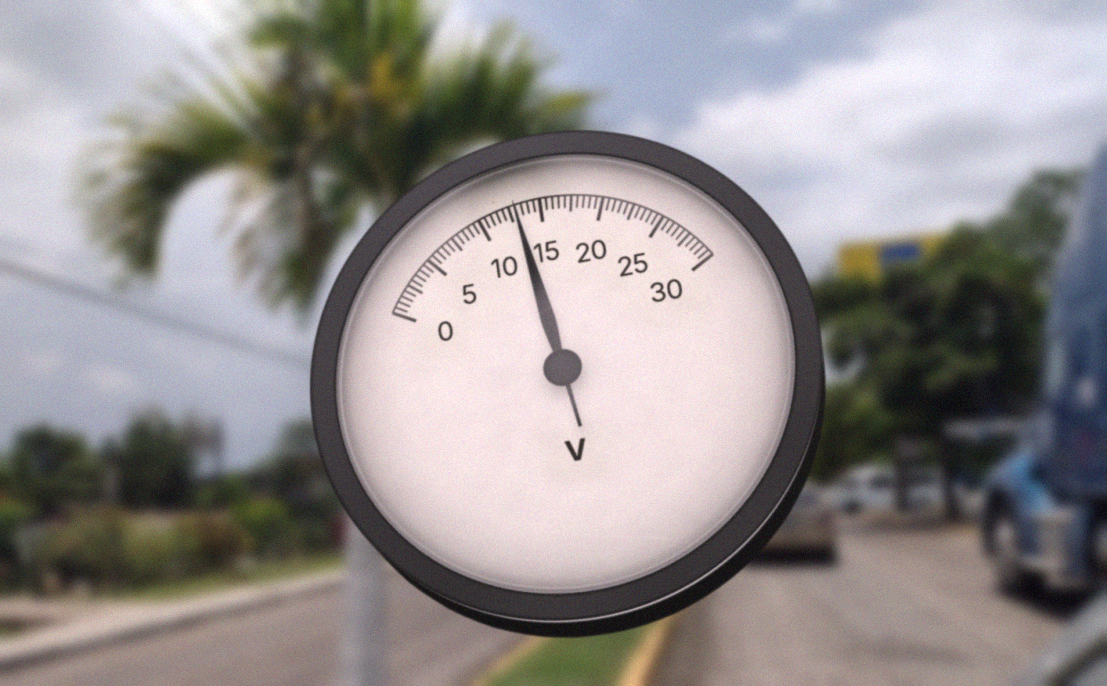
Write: 13 V
